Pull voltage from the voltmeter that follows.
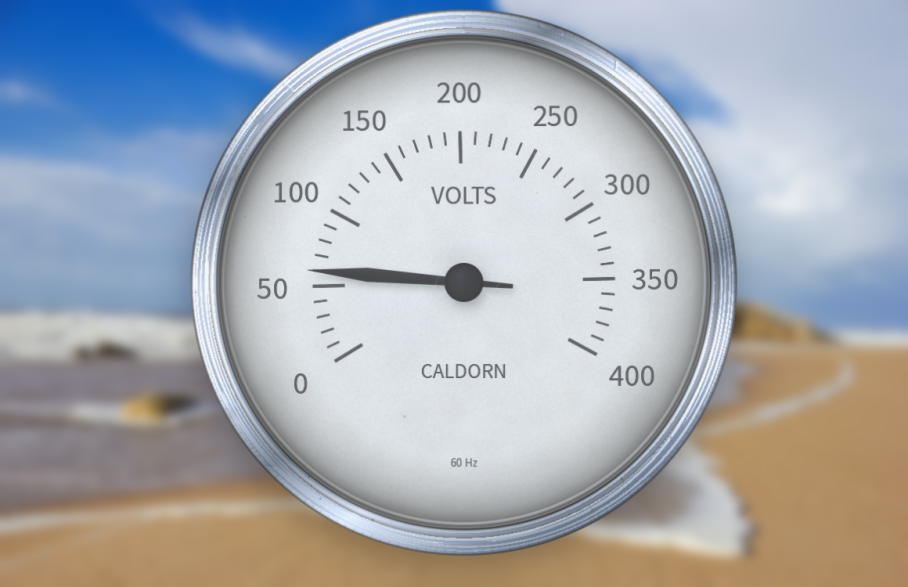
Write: 60 V
